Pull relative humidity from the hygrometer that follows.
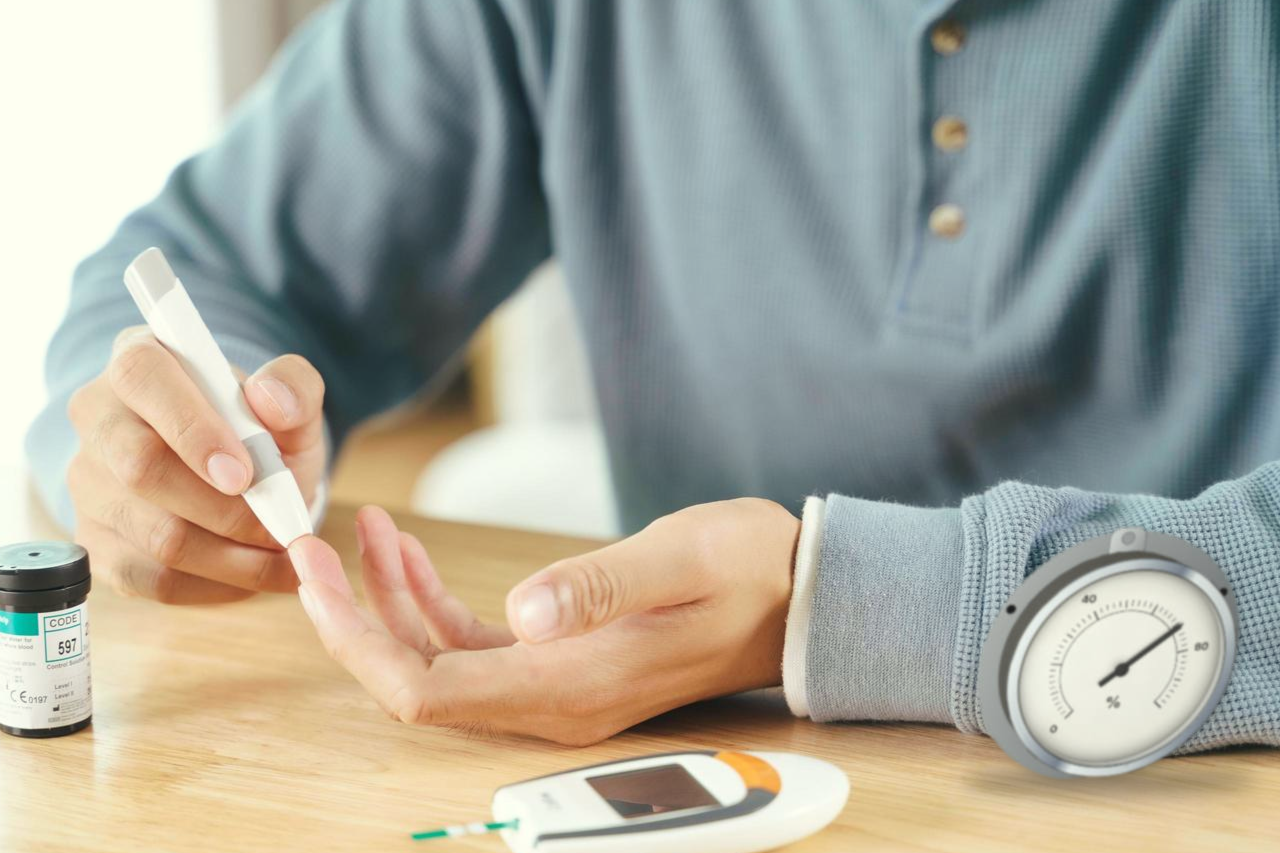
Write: 70 %
